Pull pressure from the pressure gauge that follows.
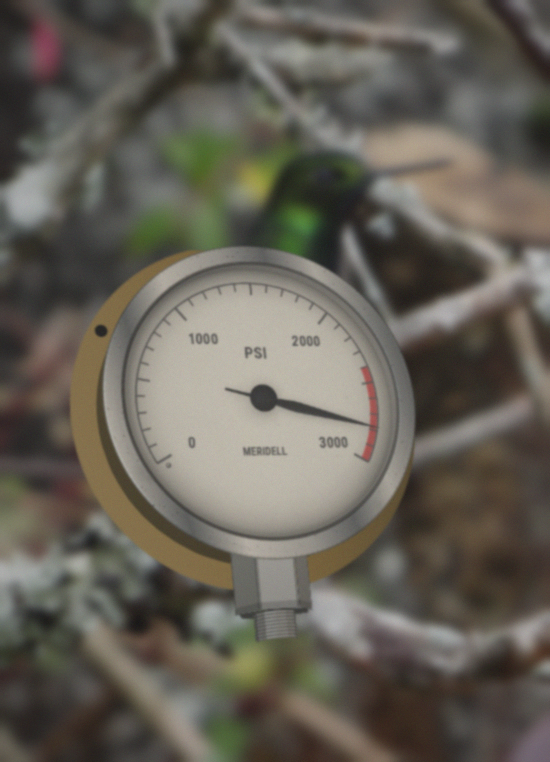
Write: 2800 psi
